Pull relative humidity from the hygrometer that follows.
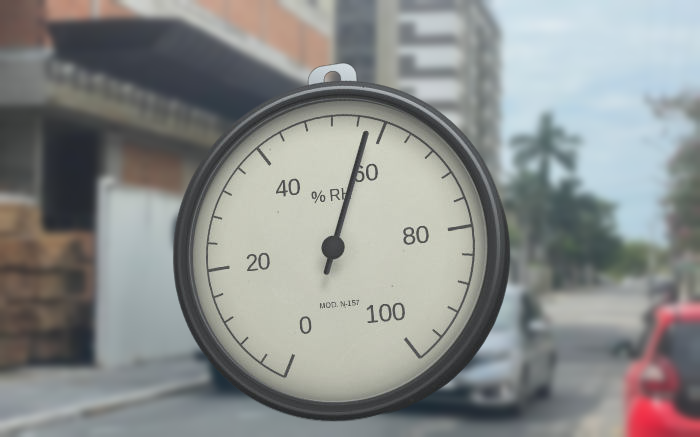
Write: 58 %
